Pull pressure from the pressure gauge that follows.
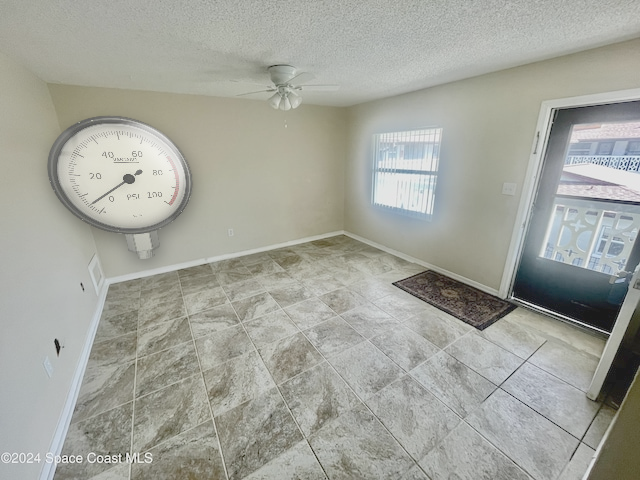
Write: 5 psi
